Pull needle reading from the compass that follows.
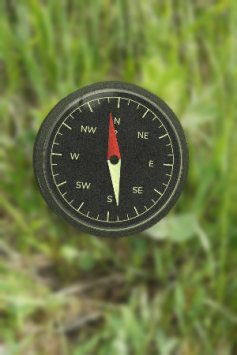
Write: 350 °
